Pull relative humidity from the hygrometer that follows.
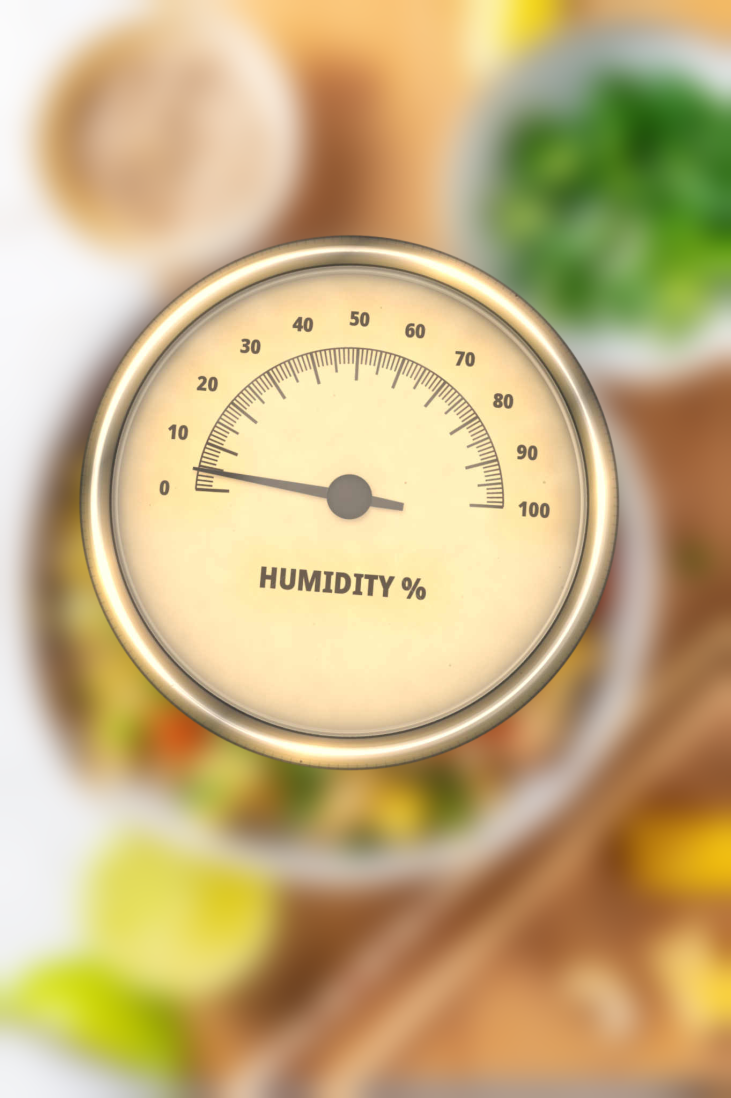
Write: 4 %
